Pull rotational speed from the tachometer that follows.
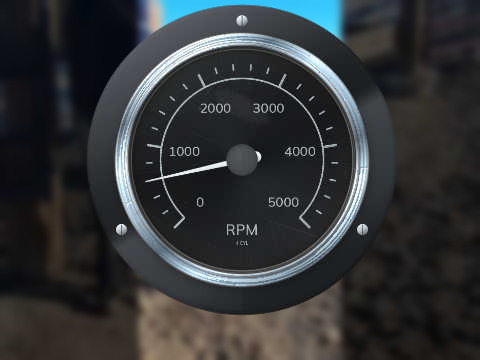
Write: 600 rpm
